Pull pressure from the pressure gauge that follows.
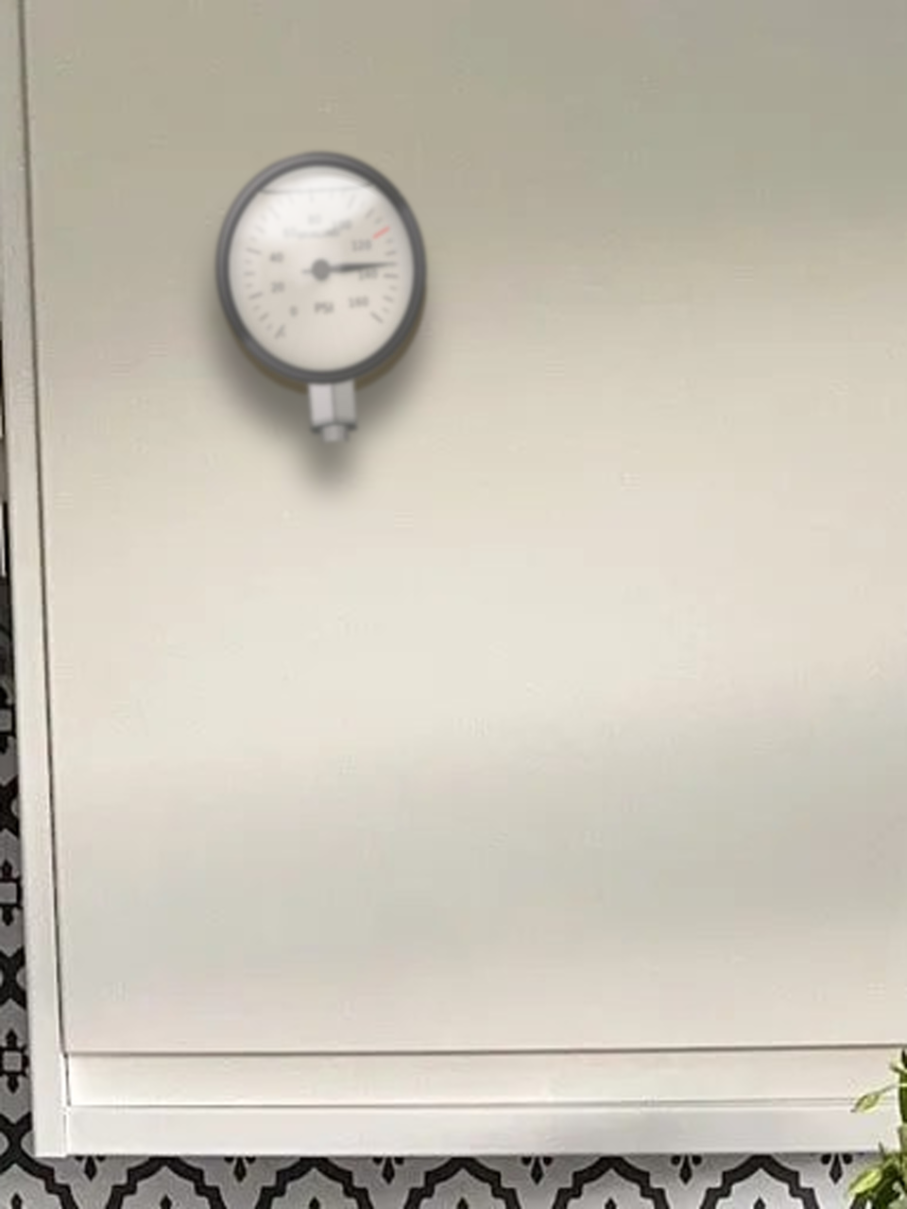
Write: 135 psi
